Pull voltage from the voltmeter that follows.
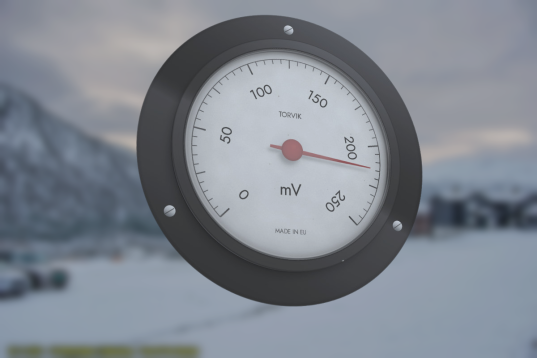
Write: 215 mV
